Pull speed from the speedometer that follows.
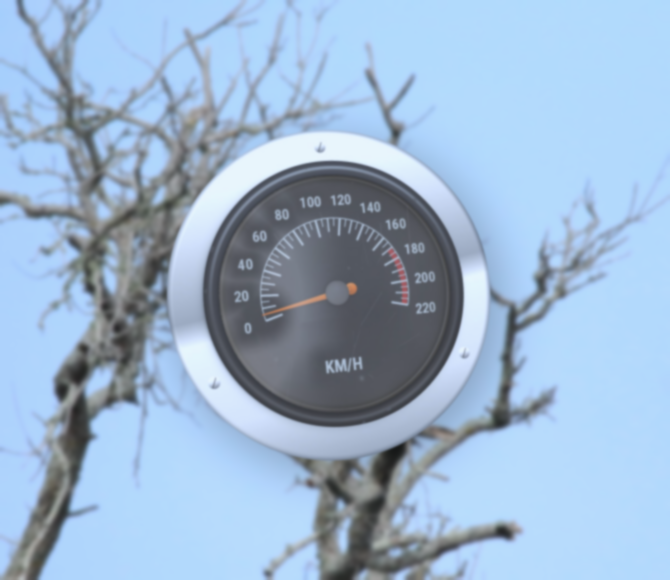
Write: 5 km/h
